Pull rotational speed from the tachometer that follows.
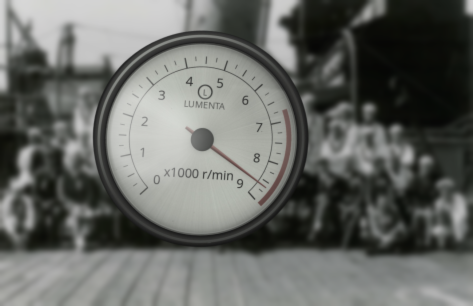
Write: 8625 rpm
